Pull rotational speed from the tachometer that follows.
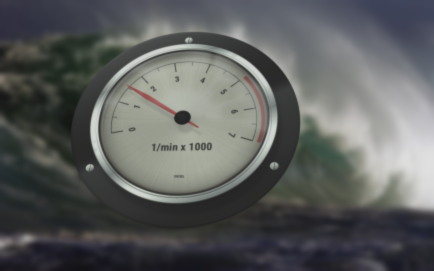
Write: 1500 rpm
